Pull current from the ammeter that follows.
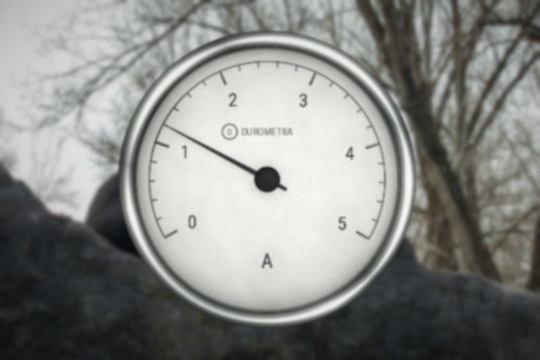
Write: 1.2 A
